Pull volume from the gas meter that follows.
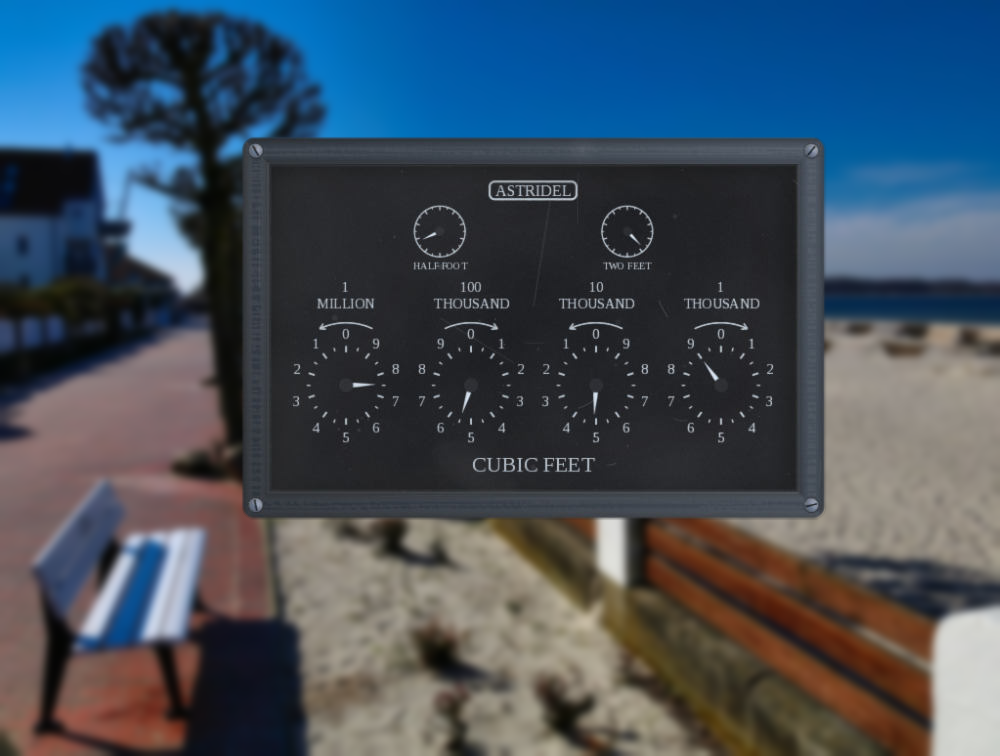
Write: 754900 ft³
